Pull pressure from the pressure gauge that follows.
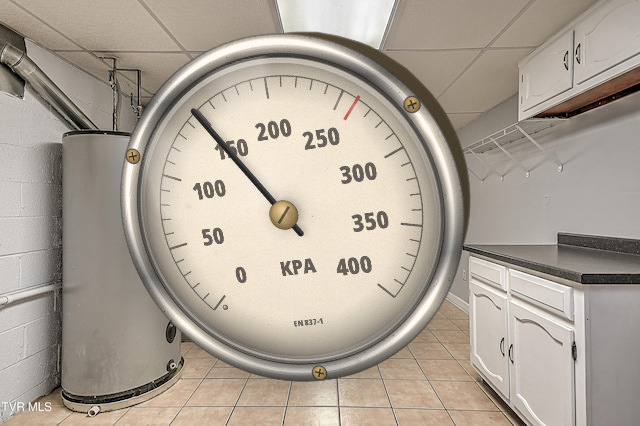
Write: 150 kPa
